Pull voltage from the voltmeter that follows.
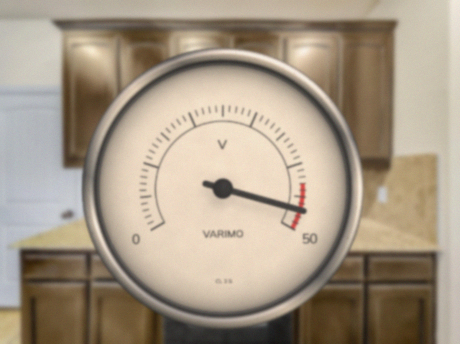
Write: 47 V
